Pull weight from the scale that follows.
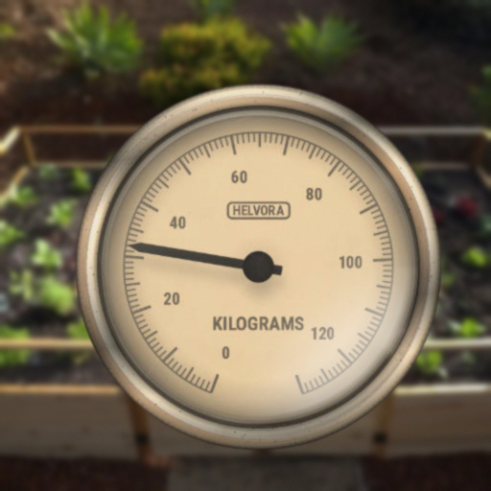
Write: 32 kg
